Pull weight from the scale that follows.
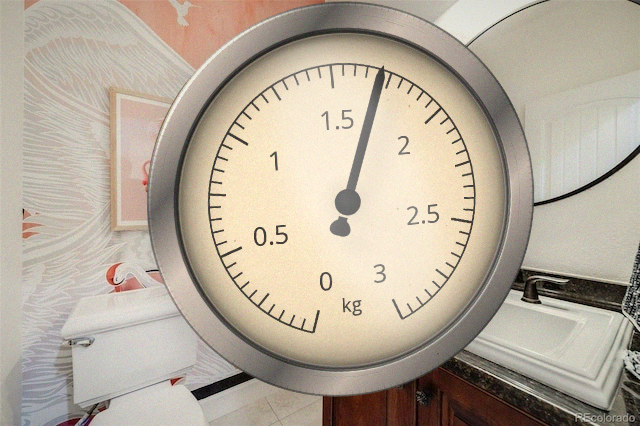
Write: 1.7 kg
